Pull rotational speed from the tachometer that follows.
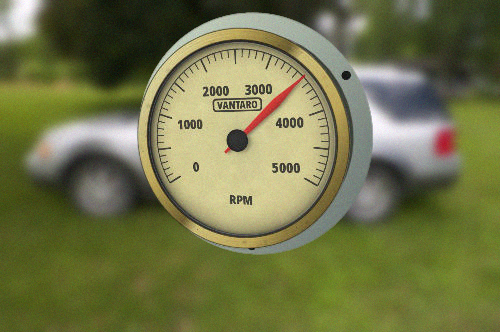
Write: 3500 rpm
